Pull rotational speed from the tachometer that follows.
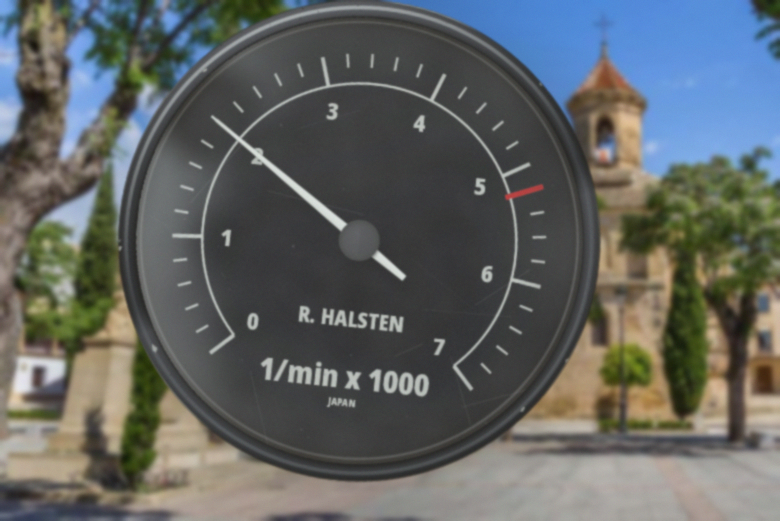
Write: 2000 rpm
